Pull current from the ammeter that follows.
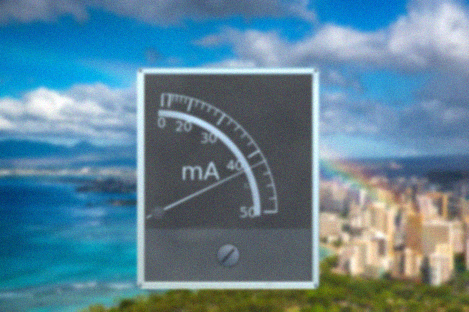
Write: 42 mA
